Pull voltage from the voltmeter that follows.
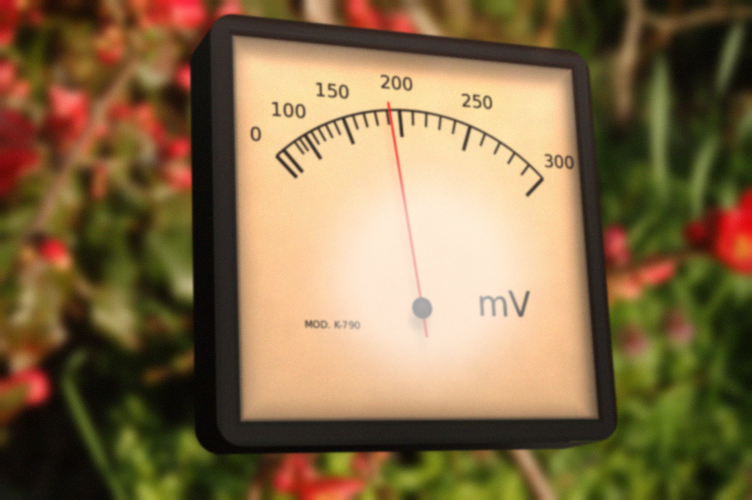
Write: 190 mV
